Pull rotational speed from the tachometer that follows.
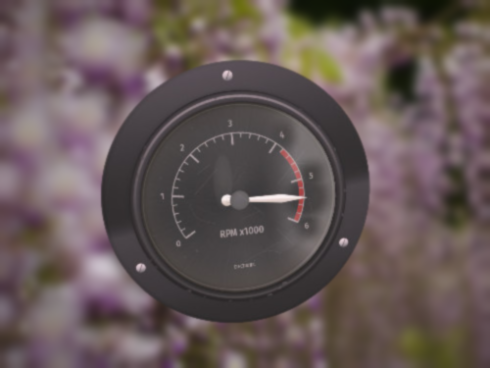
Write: 5400 rpm
